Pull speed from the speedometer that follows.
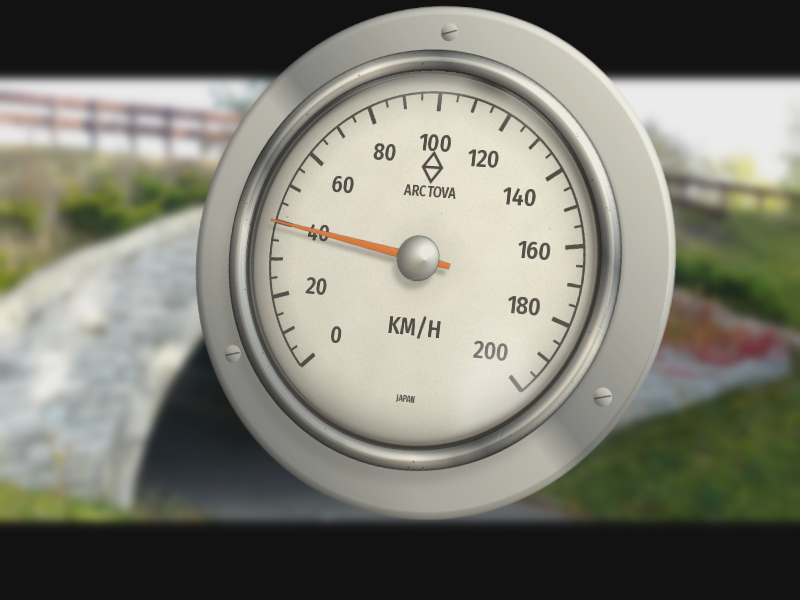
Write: 40 km/h
